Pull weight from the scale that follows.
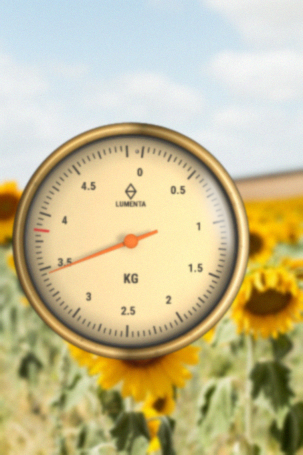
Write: 3.45 kg
